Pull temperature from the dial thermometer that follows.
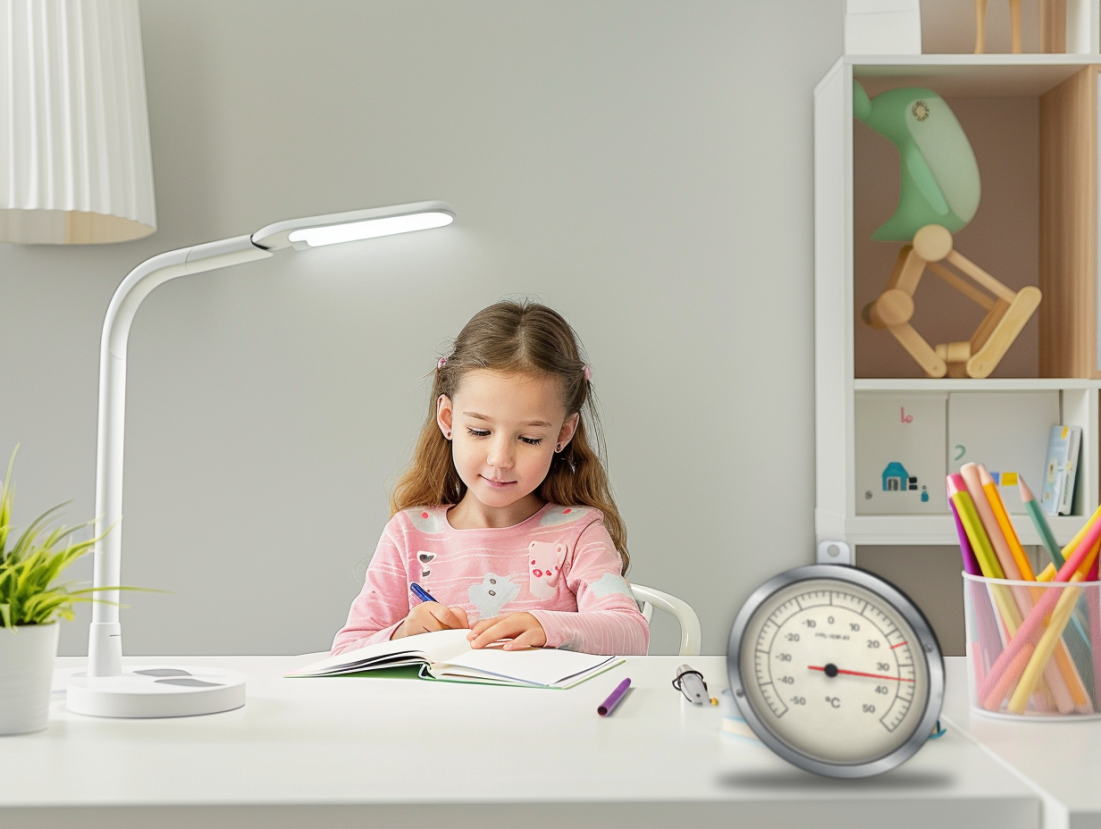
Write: 34 °C
